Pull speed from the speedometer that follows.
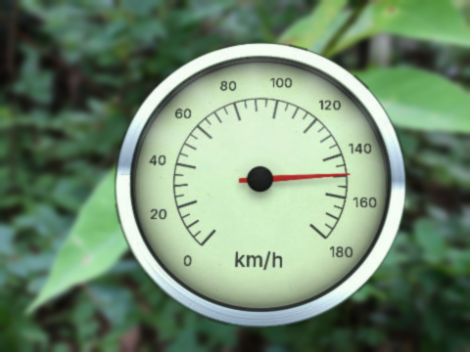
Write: 150 km/h
